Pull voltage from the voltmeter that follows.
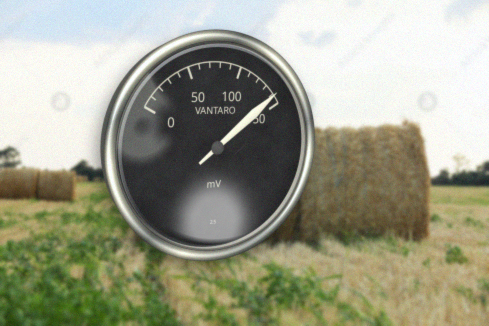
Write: 140 mV
